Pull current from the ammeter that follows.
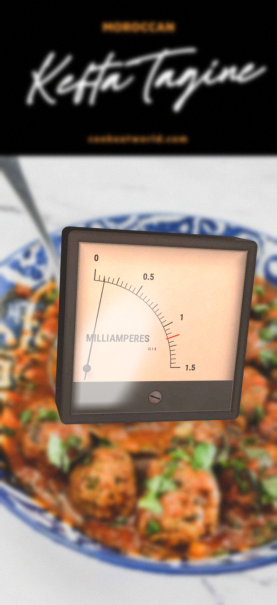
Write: 0.1 mA
